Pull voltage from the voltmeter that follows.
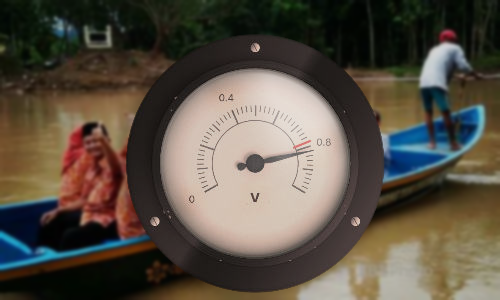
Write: 0.82 V
